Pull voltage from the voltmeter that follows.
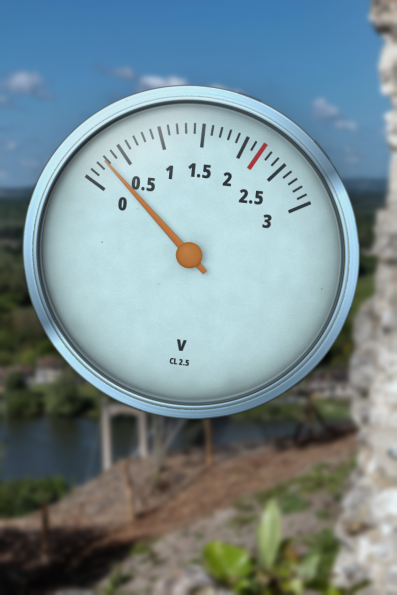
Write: 0.3 V
